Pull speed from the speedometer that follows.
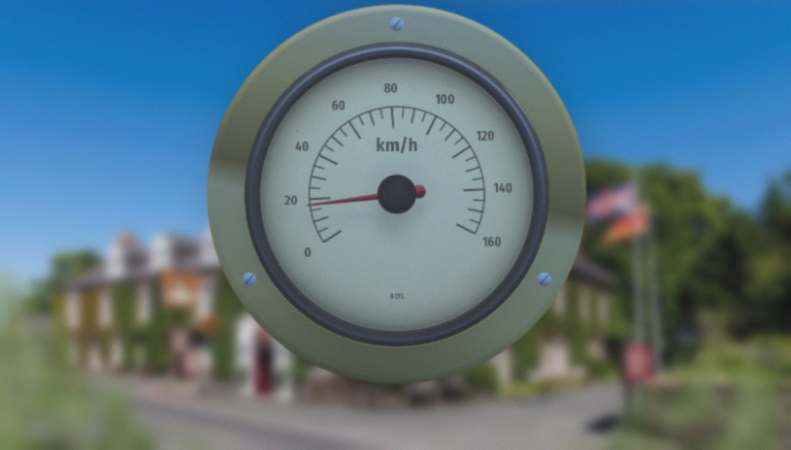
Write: 17.5 km/h
